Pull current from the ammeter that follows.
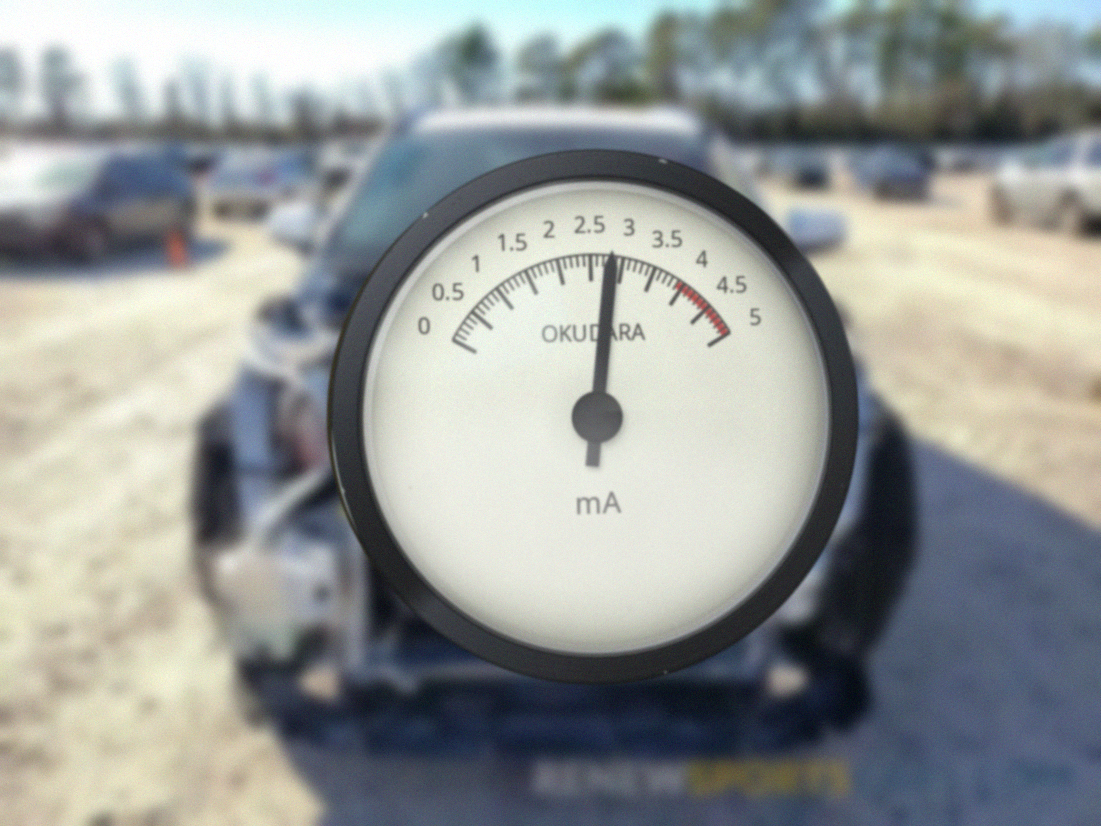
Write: 2.8 mA
